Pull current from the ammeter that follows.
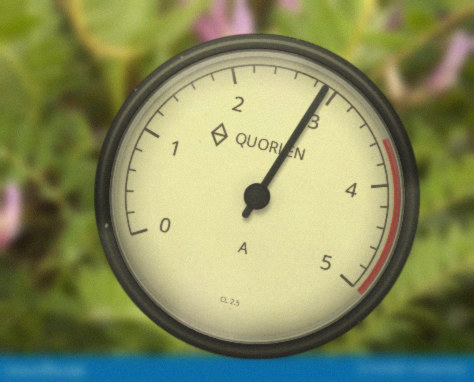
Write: 2.9 A
